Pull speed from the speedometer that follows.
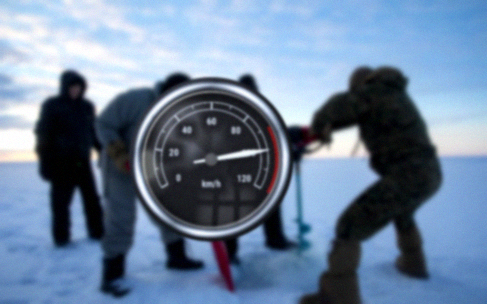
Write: 100 km/h
